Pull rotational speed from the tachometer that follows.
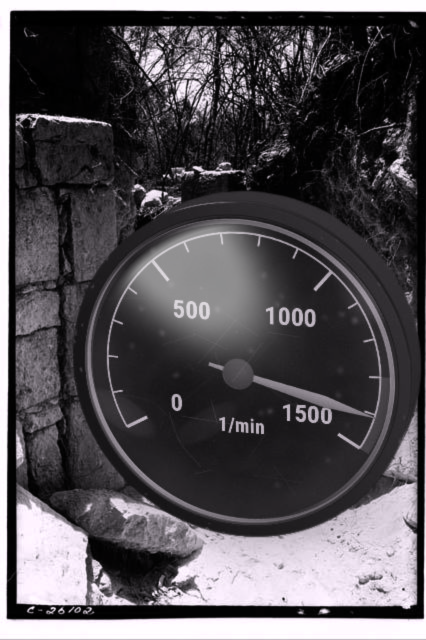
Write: 1400 rpm
